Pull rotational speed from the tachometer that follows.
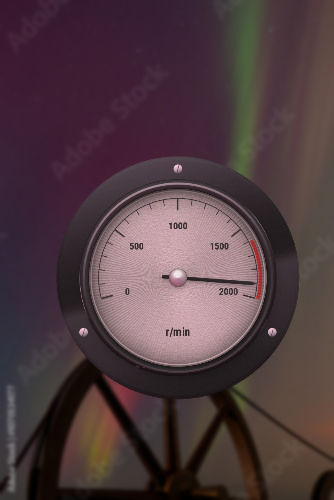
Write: 1900 rpm
